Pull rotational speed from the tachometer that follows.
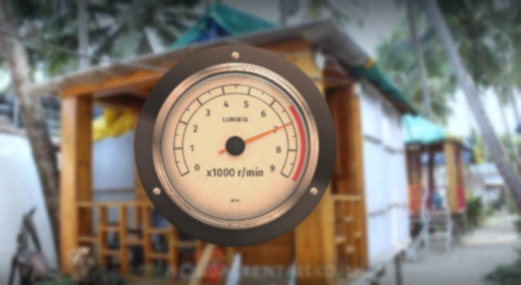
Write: 7000 rpm
